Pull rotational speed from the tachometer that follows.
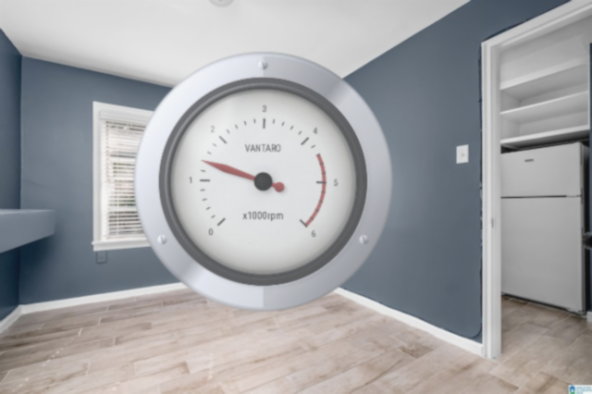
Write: 1400 rpm
